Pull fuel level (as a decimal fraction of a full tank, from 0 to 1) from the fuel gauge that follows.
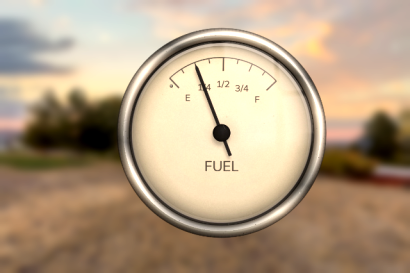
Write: 0.25
